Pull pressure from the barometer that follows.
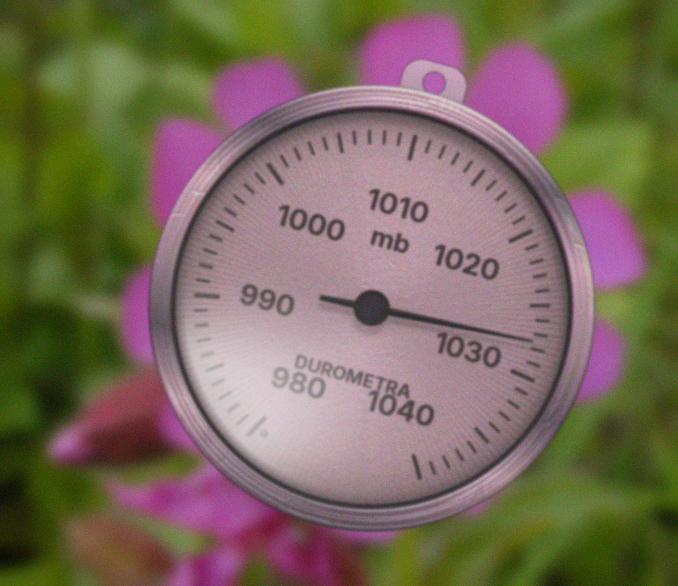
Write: 1027.5 mbar
